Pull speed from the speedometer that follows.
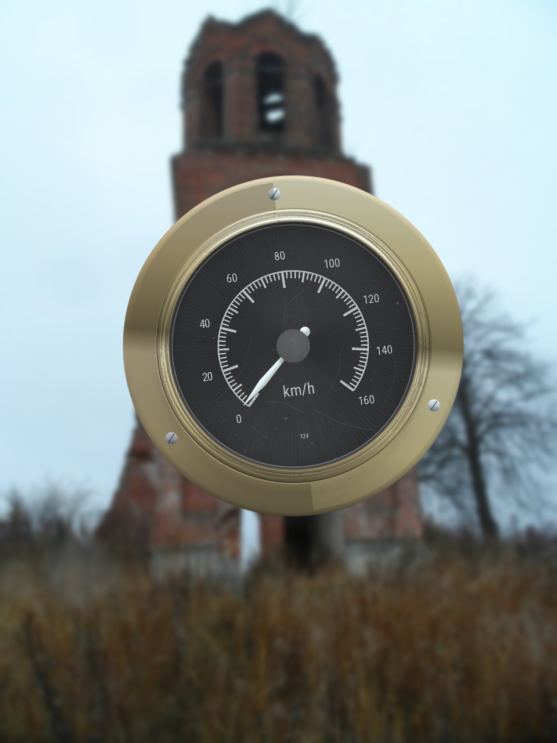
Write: 2 km/h
